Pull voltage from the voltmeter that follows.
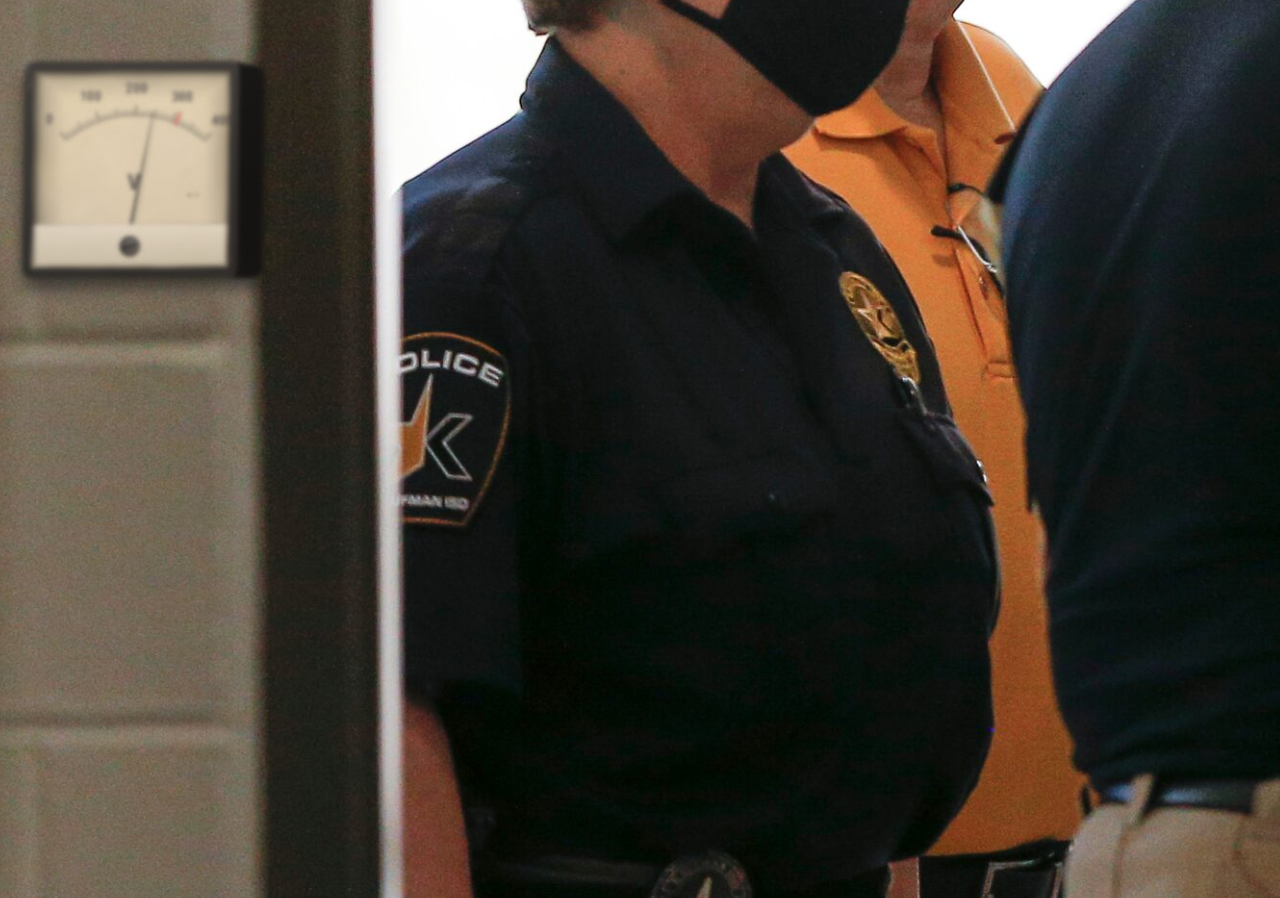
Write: 250 V
